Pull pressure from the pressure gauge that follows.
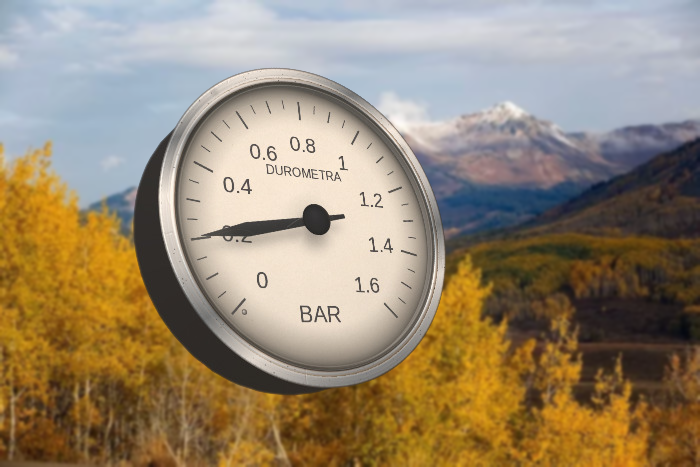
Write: 0.2 bar
